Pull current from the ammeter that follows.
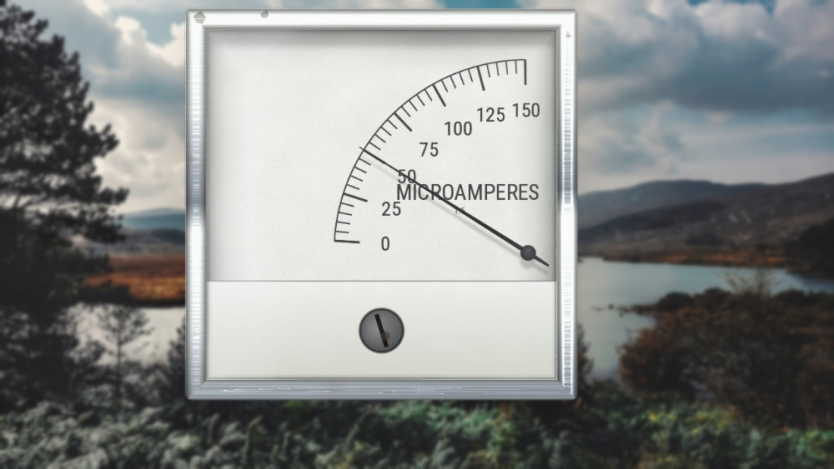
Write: 50 µA
